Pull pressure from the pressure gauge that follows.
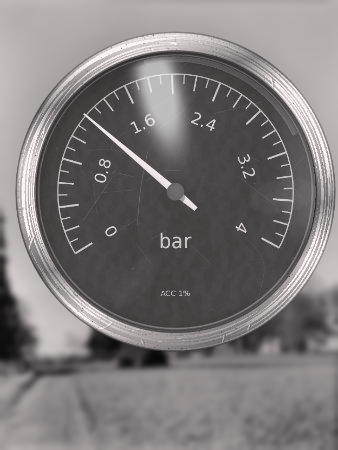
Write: 1.2 bar
